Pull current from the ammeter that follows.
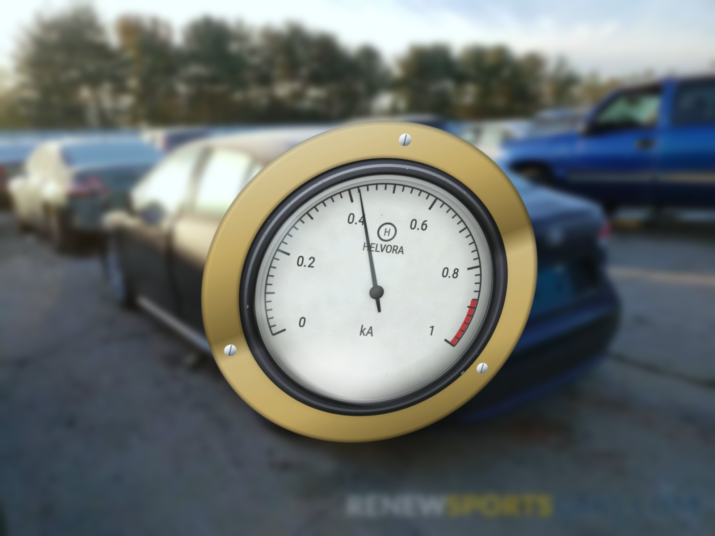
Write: 0.42 kA
